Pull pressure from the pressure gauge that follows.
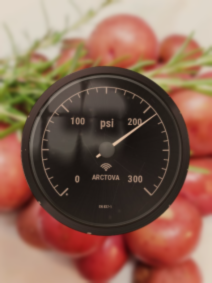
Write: 210 psi
